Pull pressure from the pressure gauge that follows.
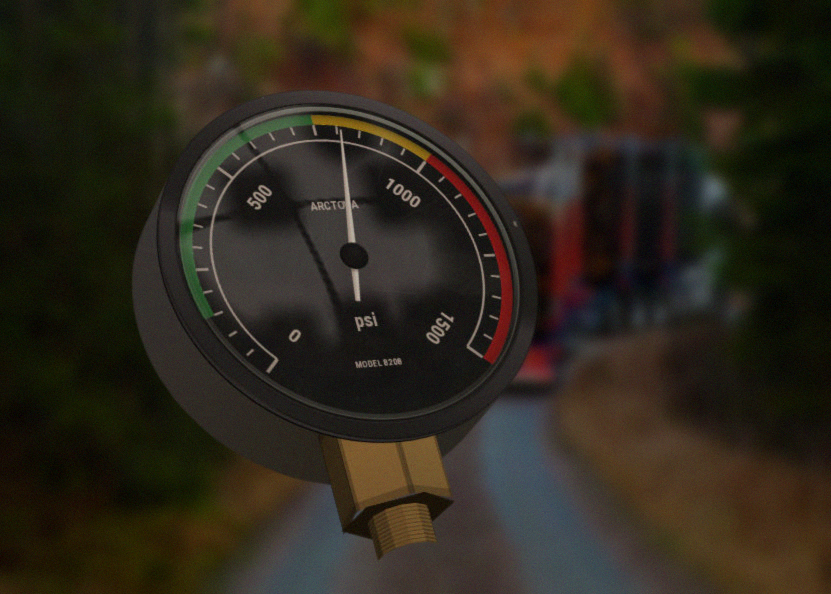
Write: 800 psi
